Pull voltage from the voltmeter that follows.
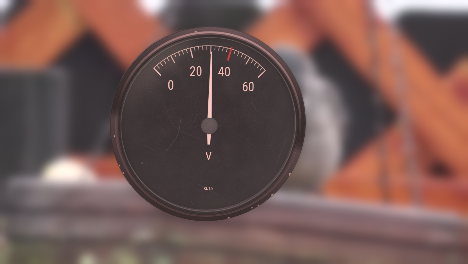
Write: 30 V
